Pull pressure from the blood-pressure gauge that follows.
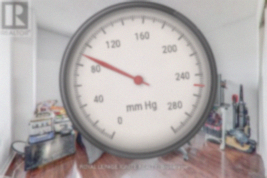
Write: 90 mmHg
